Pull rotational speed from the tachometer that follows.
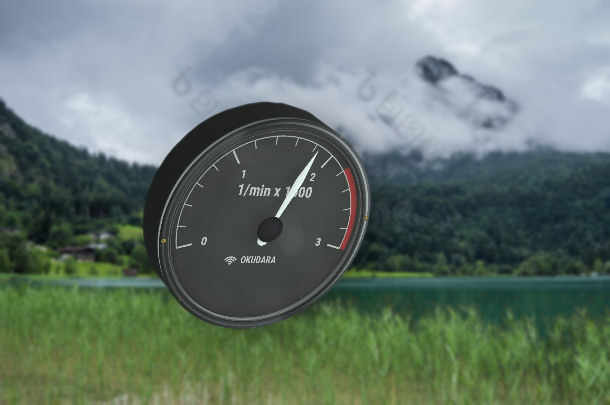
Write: 1800 rpm
